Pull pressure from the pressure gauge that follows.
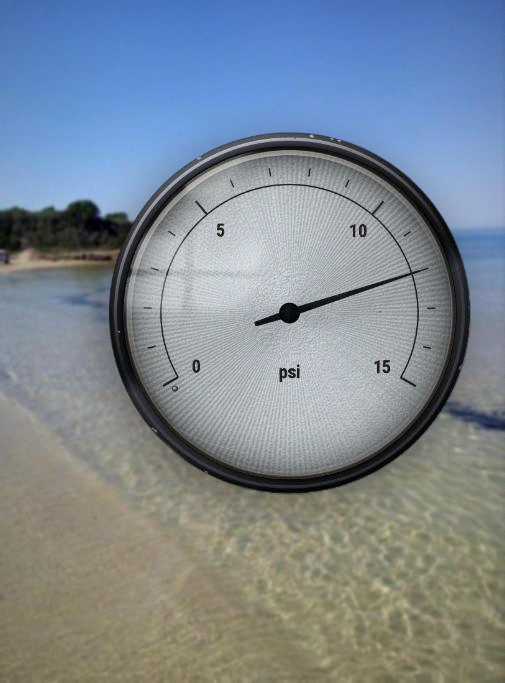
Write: 12 psi
